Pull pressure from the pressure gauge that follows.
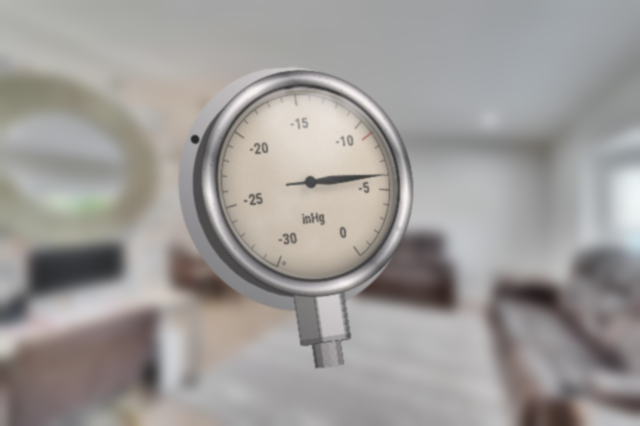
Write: -6 inHg
